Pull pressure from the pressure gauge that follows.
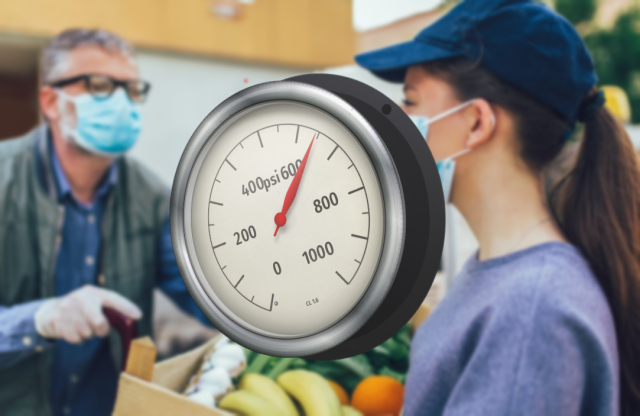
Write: 650 psi
